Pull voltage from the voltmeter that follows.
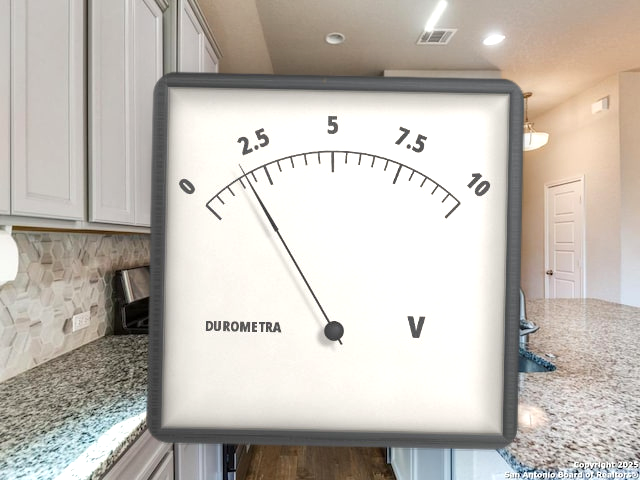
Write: 1.75 V
